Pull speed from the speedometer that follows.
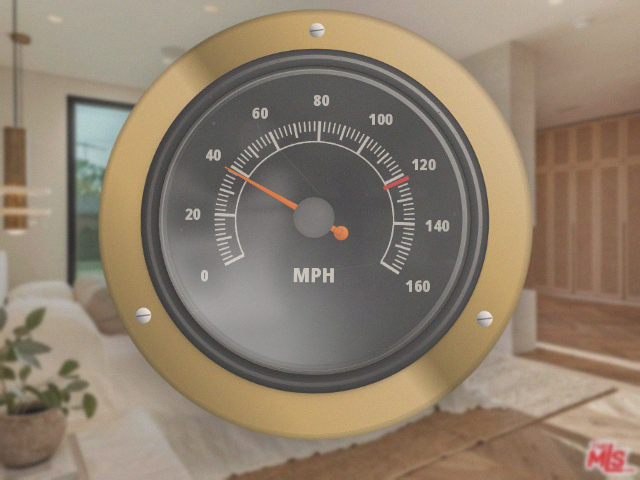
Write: 38 mph
